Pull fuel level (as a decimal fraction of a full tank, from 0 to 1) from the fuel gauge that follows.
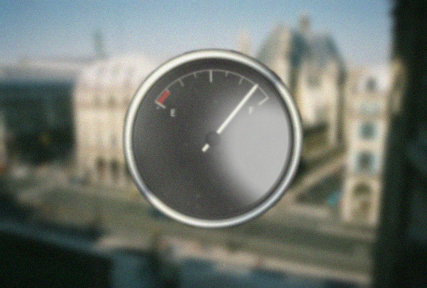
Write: 0.875
